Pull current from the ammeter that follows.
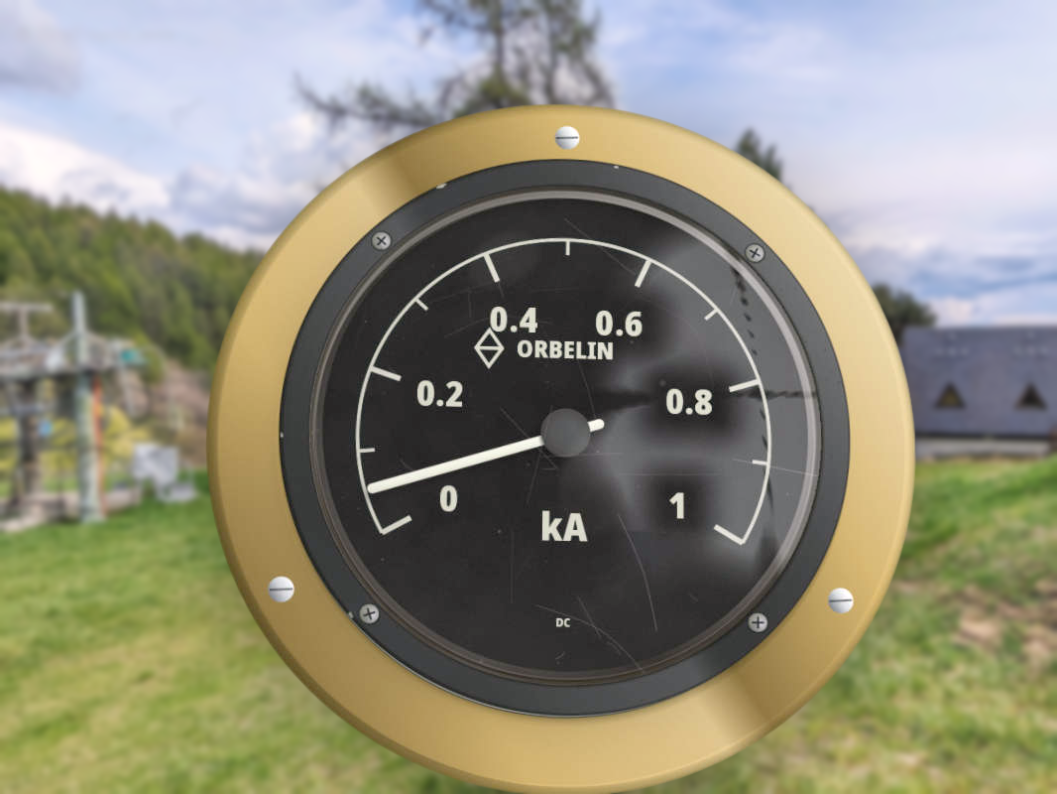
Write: 0.05 kA
